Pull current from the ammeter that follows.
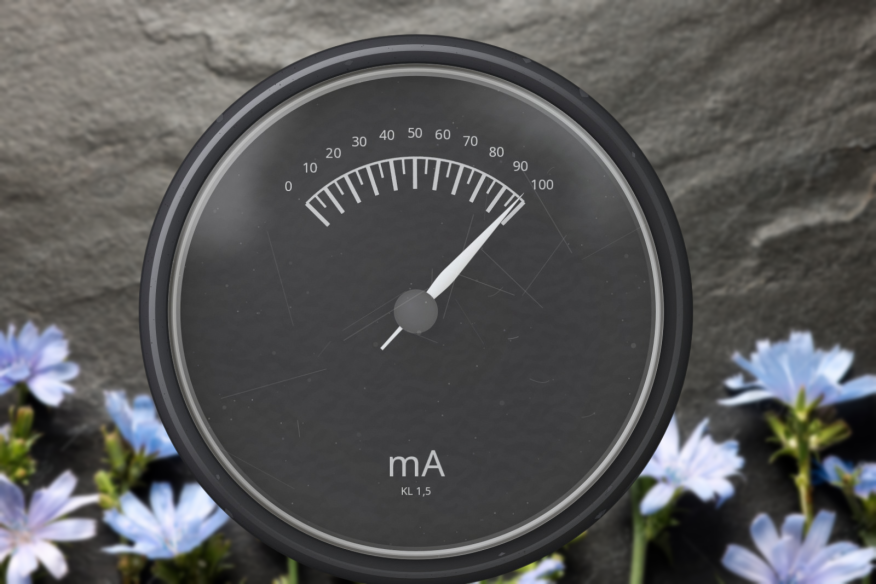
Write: 97.5 mA
